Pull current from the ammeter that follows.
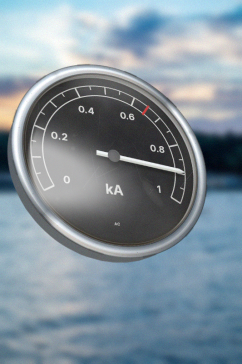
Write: 0.9 kA
